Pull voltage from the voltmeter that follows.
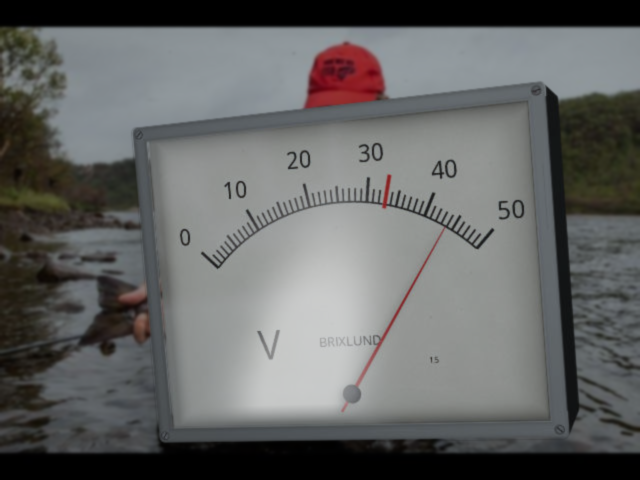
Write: 44 V
